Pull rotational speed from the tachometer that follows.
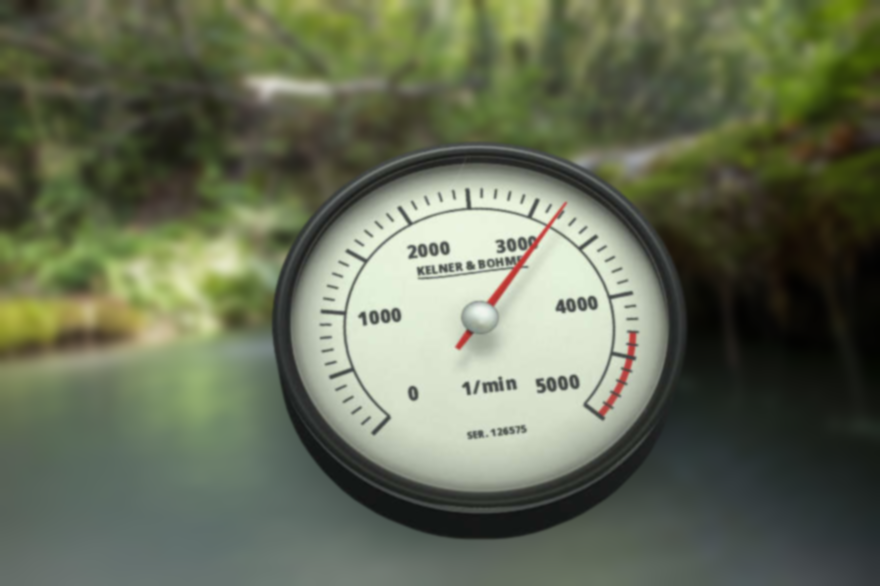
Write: 3200 rpm
